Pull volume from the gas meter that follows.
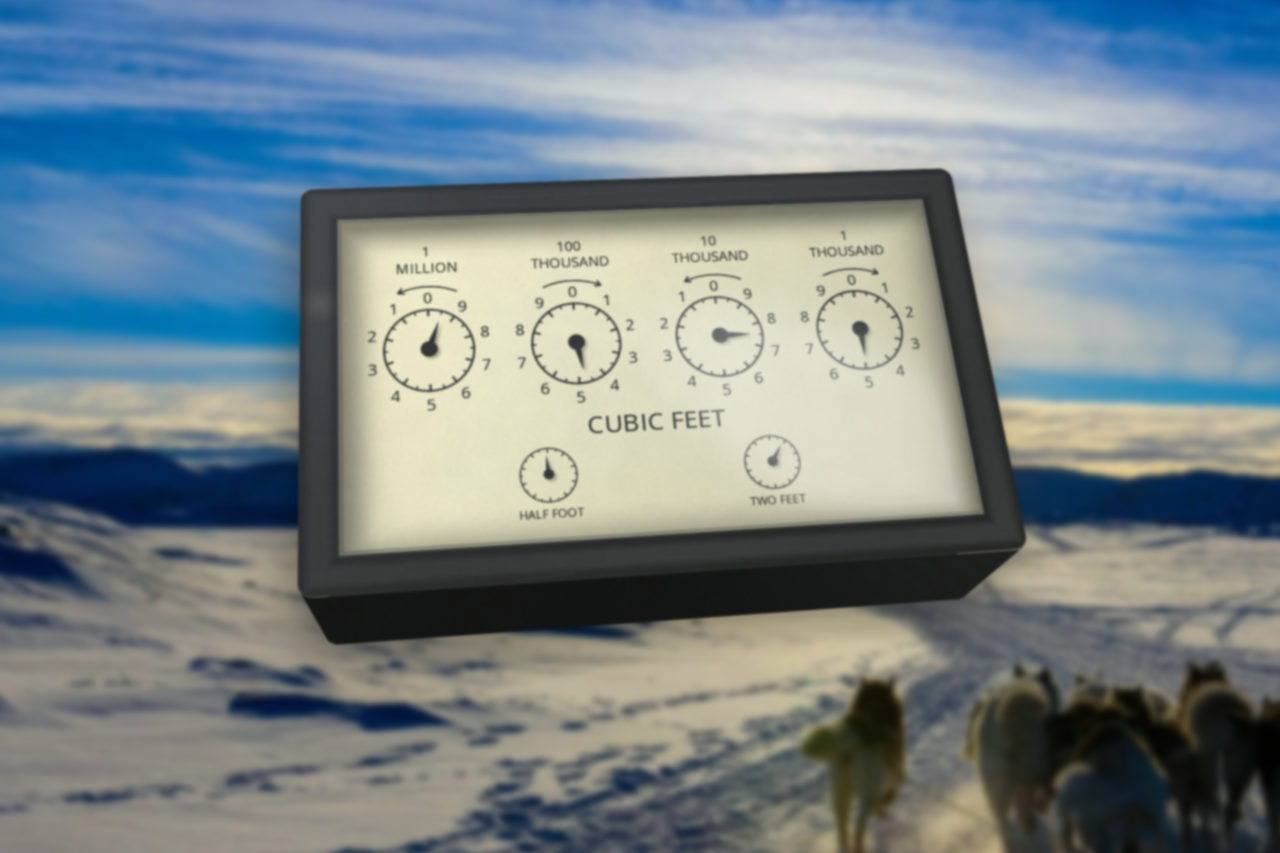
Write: 947500 ft³
